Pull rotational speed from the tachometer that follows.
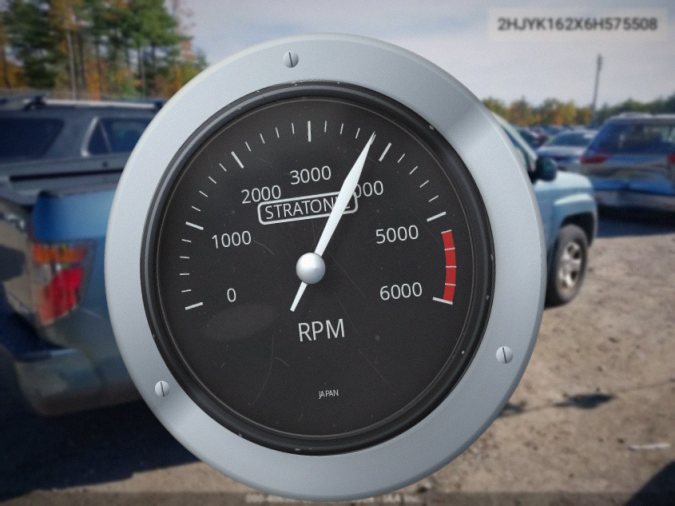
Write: 3800 rpm
